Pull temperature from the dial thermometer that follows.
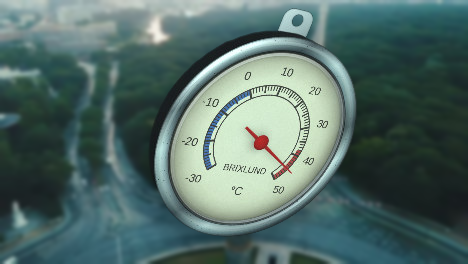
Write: 45 °C
